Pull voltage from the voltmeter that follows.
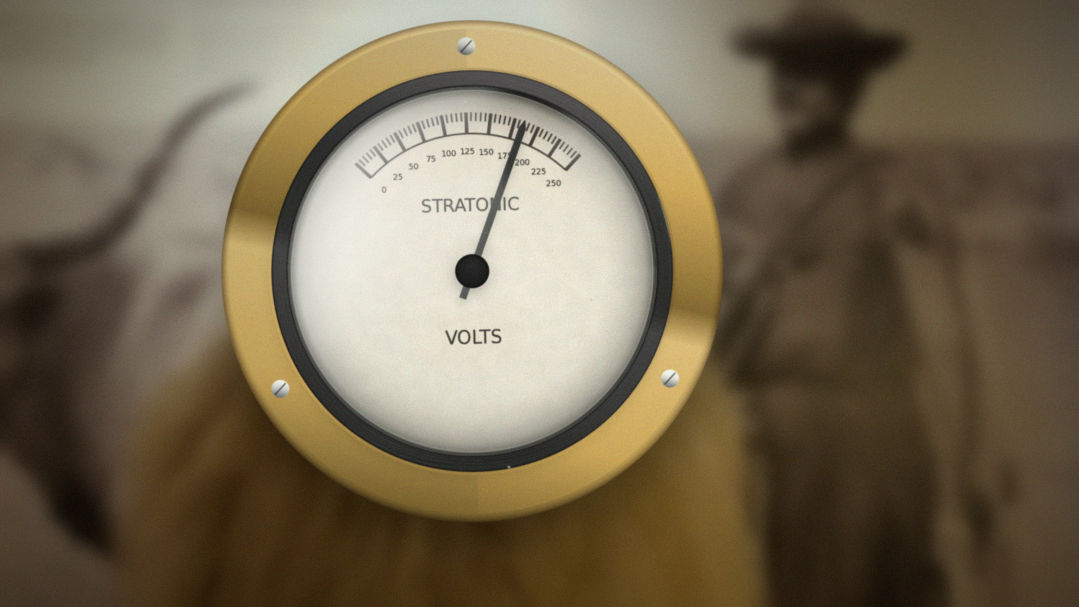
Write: 185 V
